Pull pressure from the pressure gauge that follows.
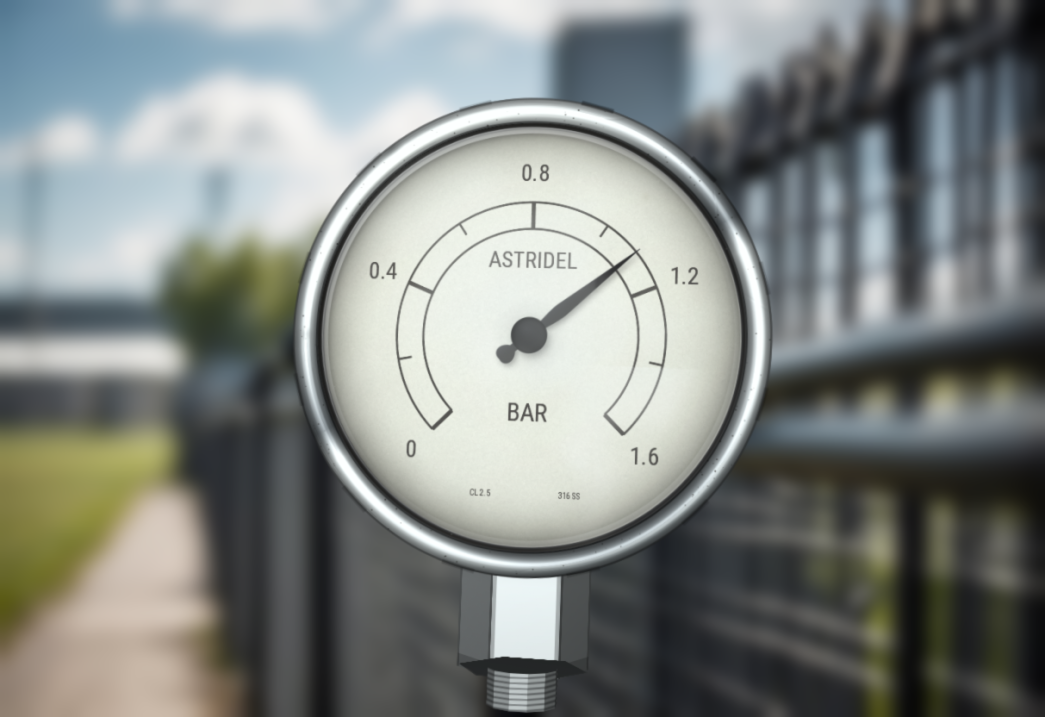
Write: 1.1 bar
